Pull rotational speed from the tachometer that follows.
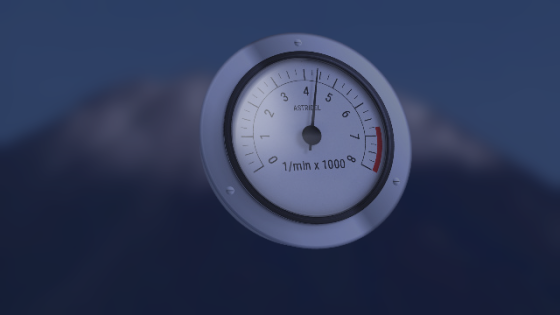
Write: 4375 rpm
